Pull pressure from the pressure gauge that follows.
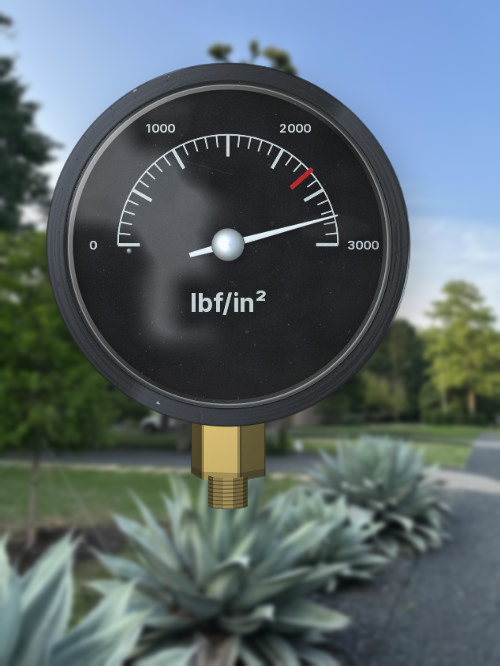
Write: 2750 psi
